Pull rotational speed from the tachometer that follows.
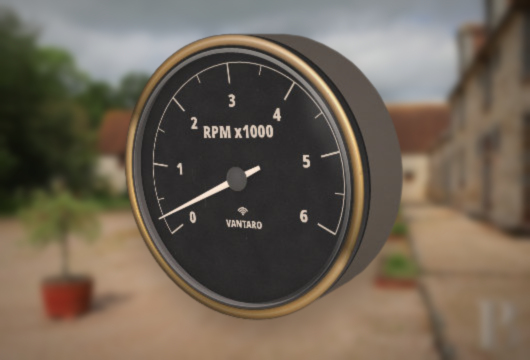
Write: 250 rpm
